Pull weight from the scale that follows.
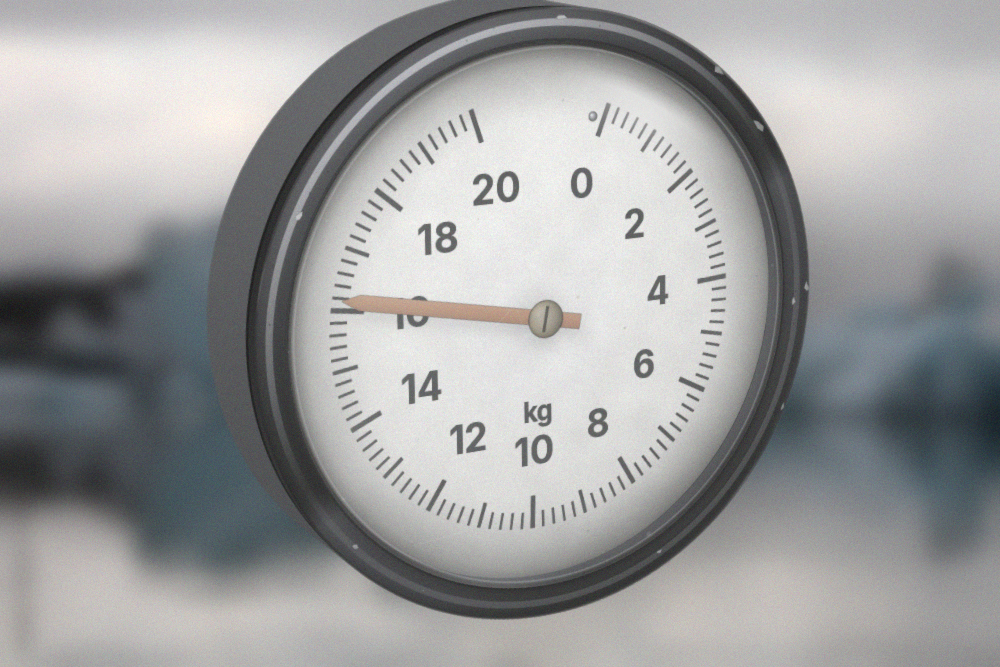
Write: 16.2 kg
